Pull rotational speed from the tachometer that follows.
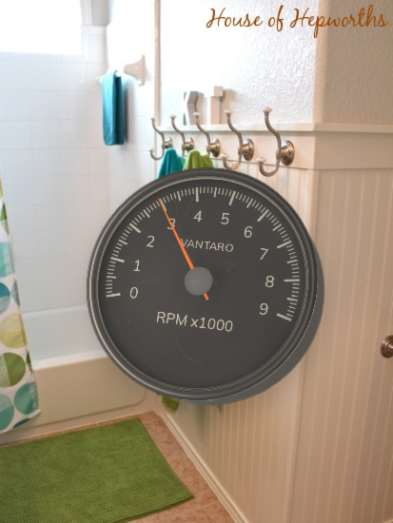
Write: 3000 rpm
